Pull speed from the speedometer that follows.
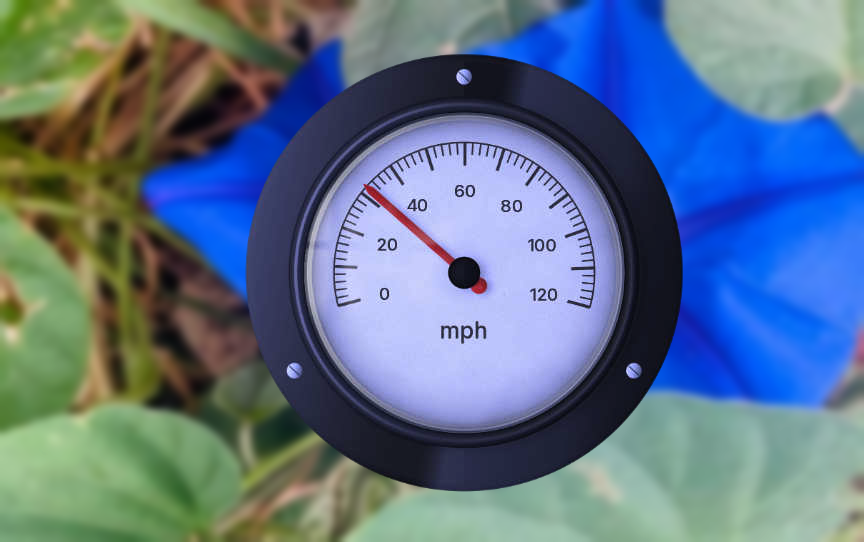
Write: 32 mph
